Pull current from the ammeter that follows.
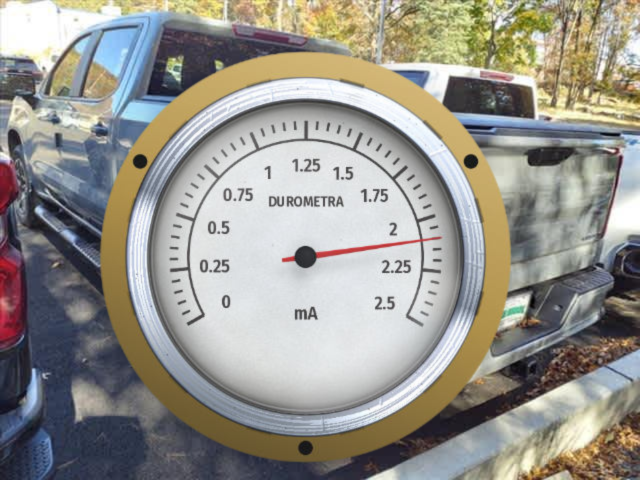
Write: 2.1 mA
